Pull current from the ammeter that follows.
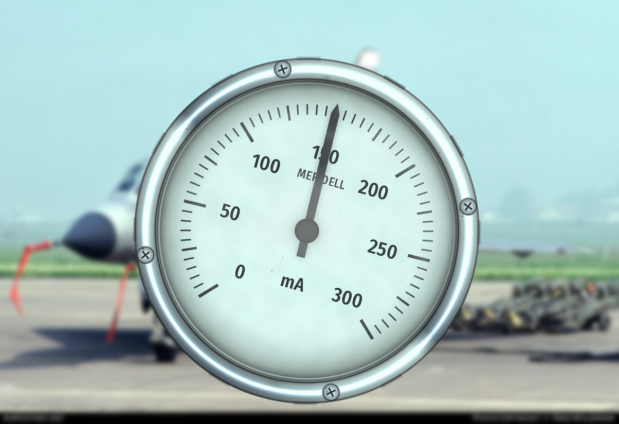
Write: 150 mA
